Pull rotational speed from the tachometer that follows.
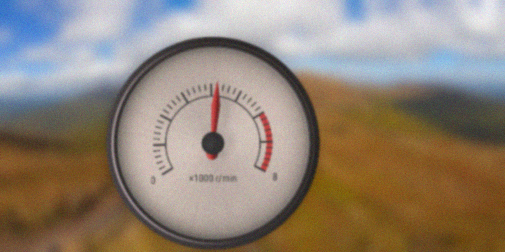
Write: 4200 rpm
